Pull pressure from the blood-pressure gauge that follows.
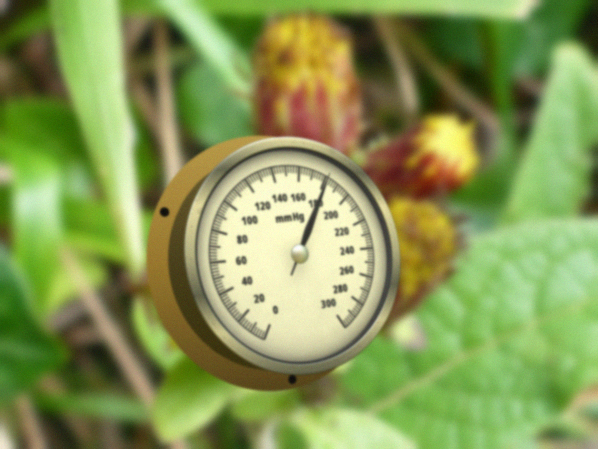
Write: 180 mmHg
